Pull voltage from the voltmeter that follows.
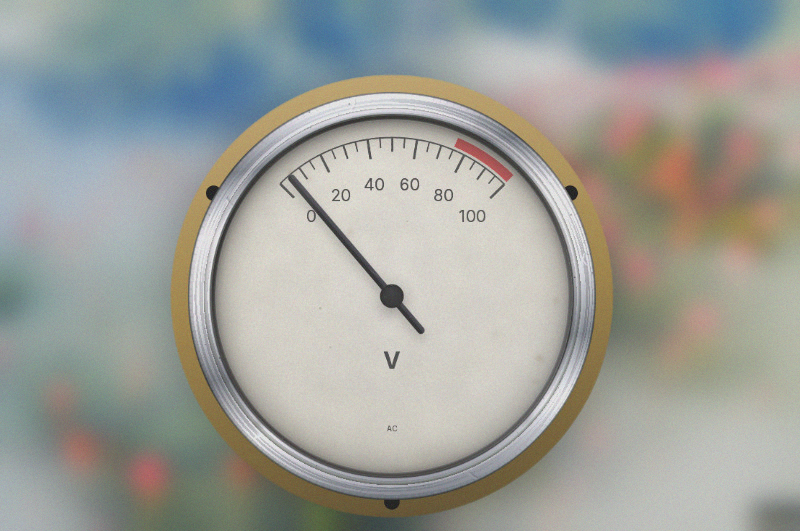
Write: 5 V
